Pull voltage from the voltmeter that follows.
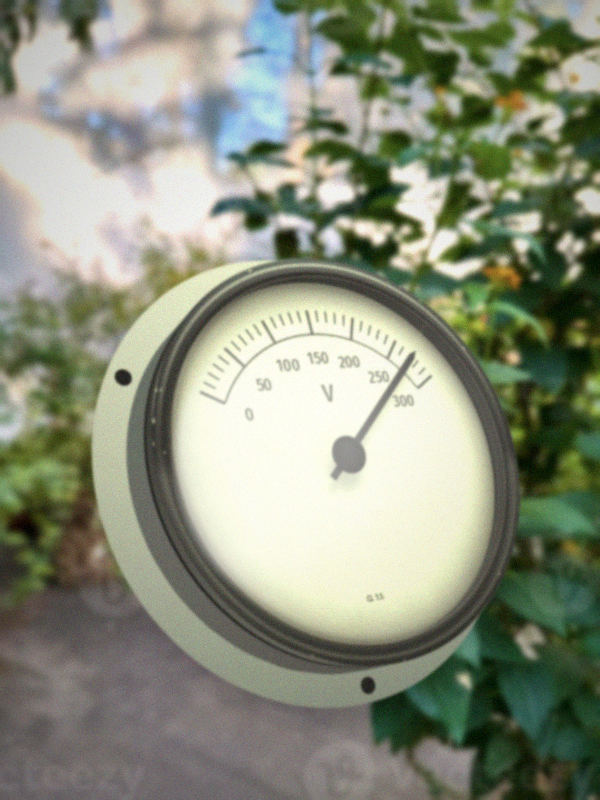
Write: 270 V
